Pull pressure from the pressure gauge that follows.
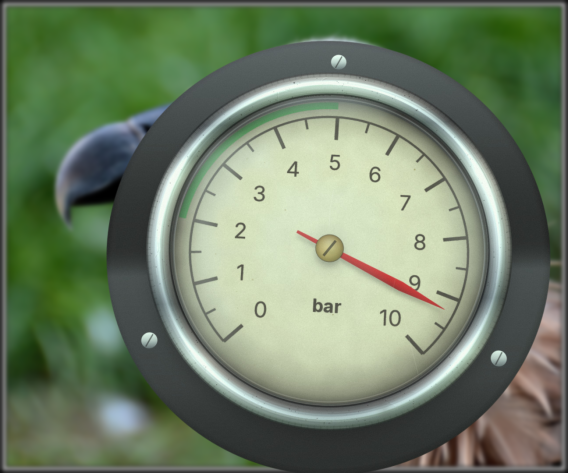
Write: 9.25 bar
